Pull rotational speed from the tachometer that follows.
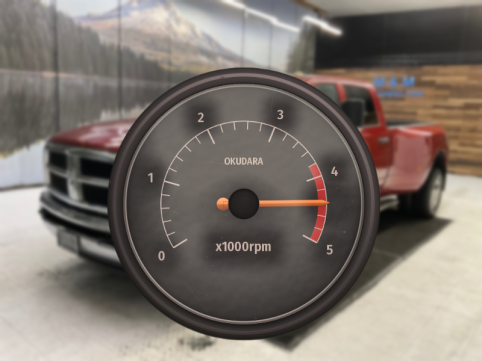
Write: 4400 rpm
